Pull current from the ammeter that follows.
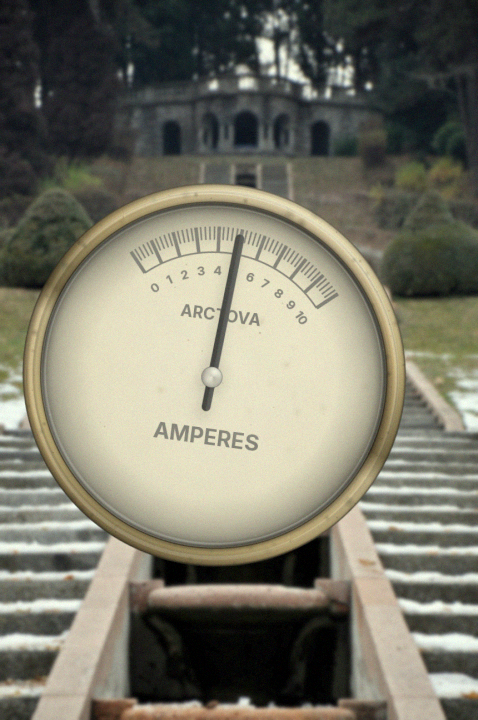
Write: 5 A
